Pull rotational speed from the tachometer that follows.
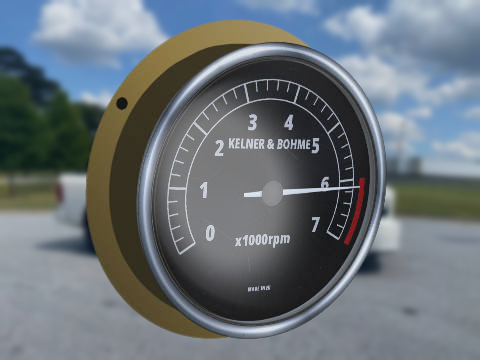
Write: 6100 rpm
